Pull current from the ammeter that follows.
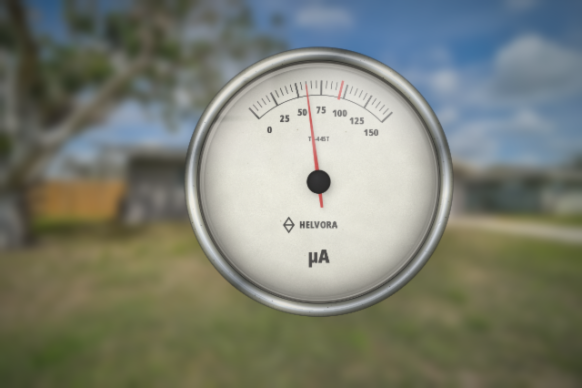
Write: 60 µA
